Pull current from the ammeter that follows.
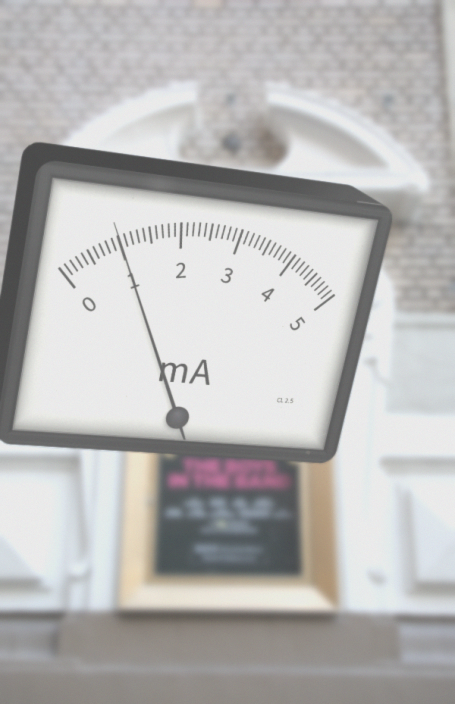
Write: 1 mA
